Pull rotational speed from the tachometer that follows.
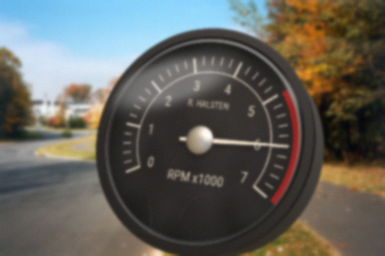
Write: 6000 rpm
